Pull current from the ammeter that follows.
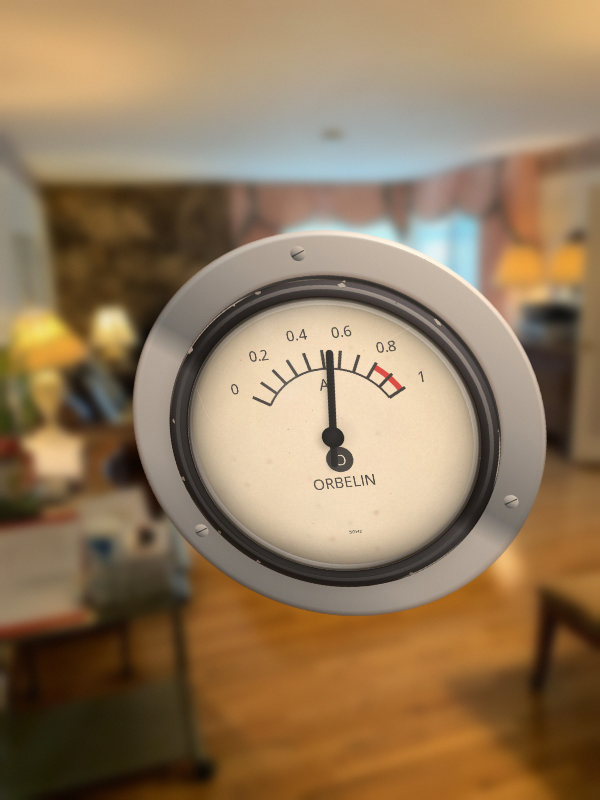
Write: 0.55 A
